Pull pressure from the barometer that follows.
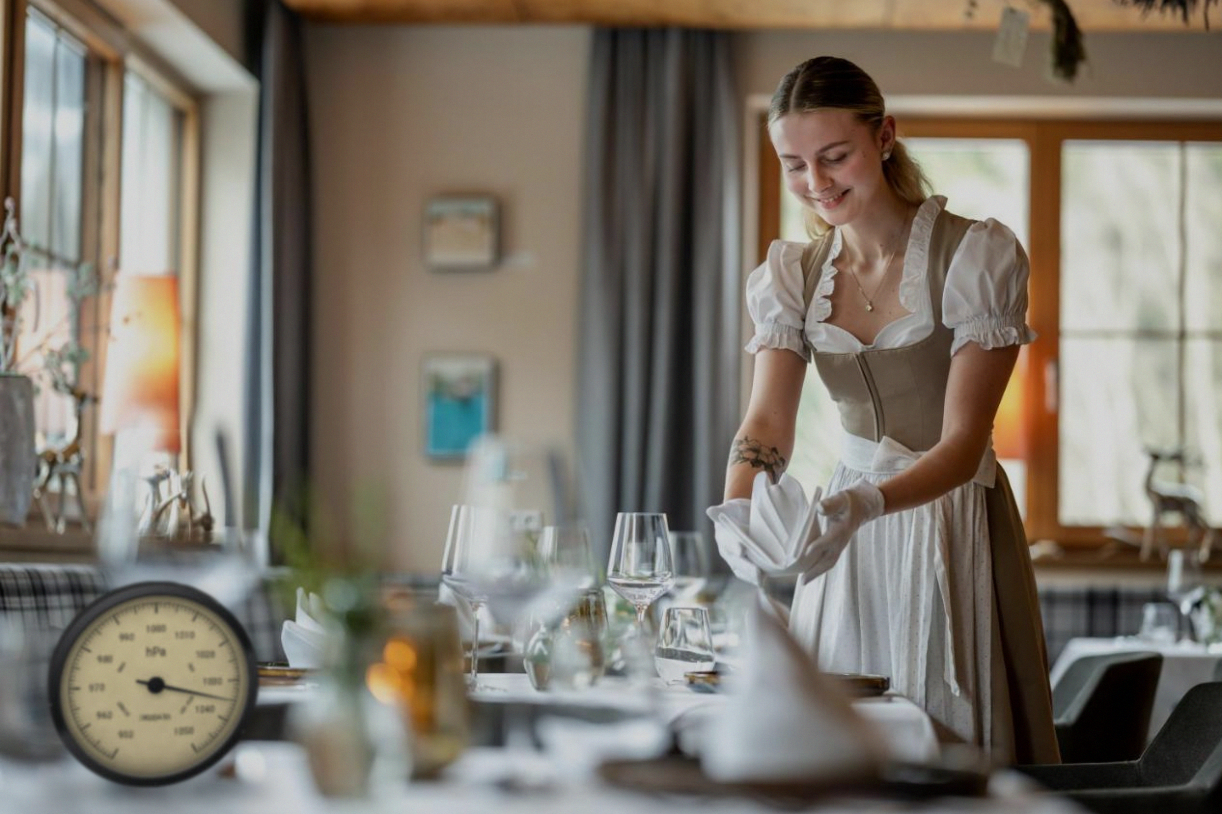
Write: 1035 hPa
